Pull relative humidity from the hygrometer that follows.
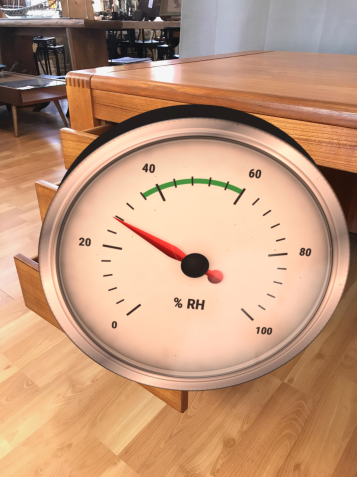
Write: 28 %
